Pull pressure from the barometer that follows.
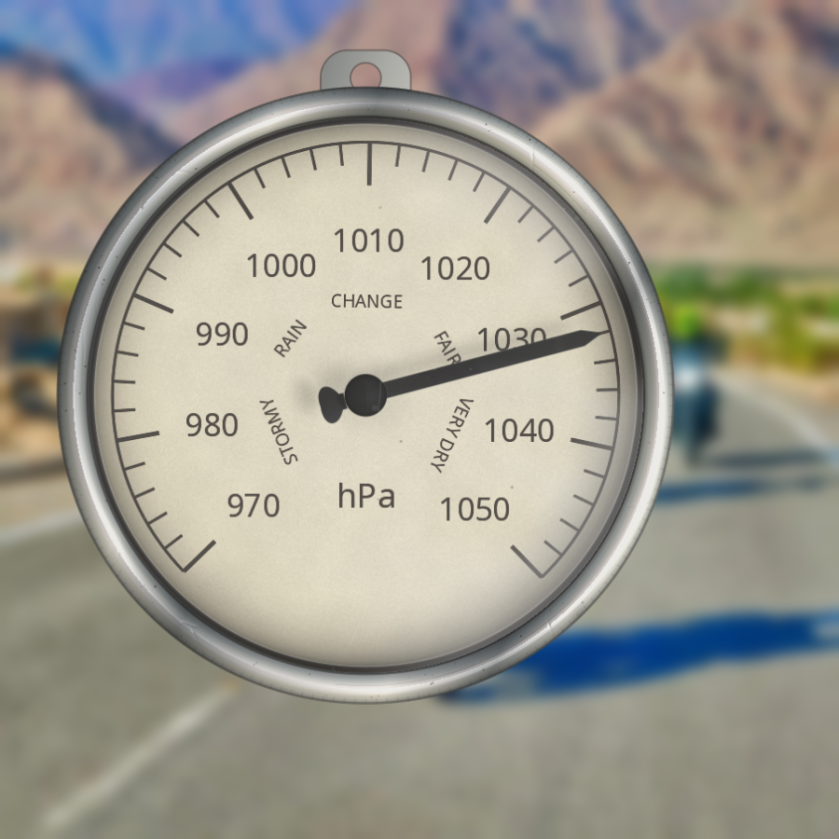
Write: 1032 hPa
